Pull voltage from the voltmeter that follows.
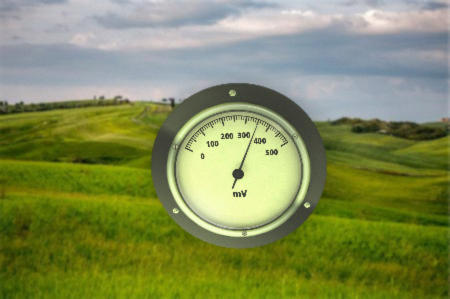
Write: 350 mV
